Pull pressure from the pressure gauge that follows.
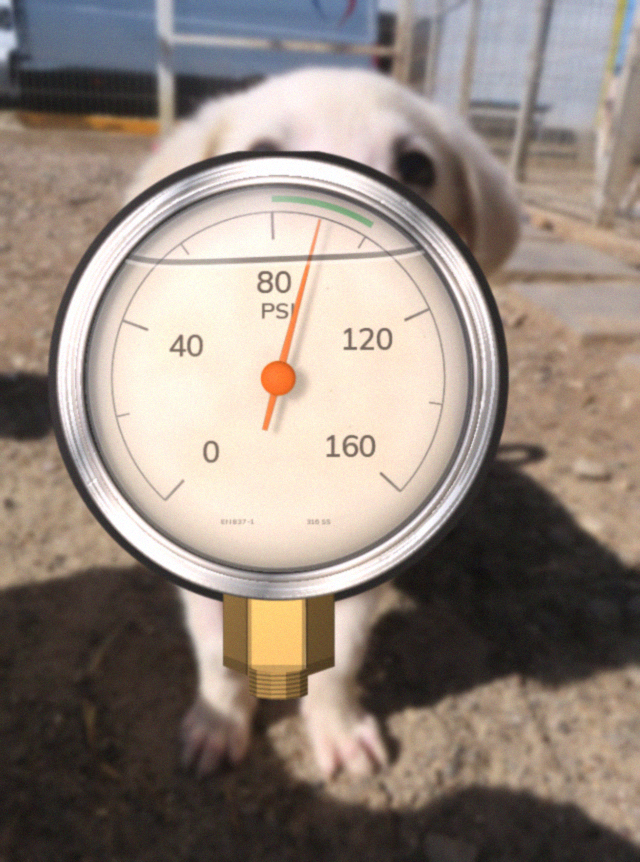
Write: 90 psi
